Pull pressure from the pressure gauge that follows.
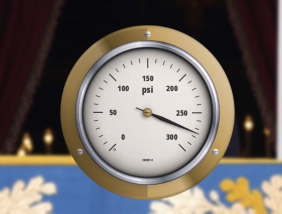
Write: 275 psi
